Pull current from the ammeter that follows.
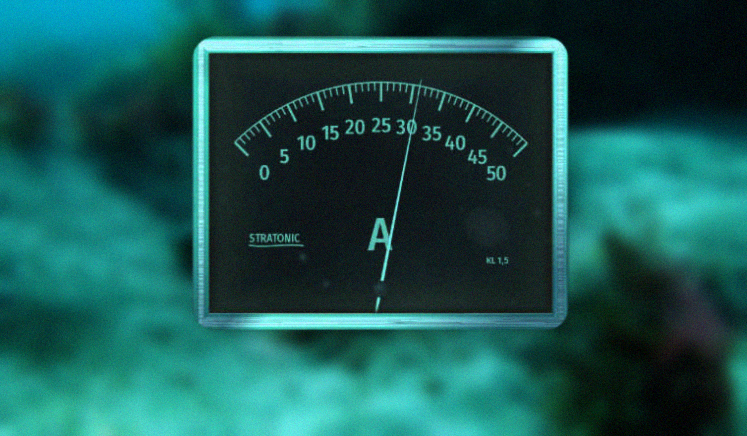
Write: 31 A
